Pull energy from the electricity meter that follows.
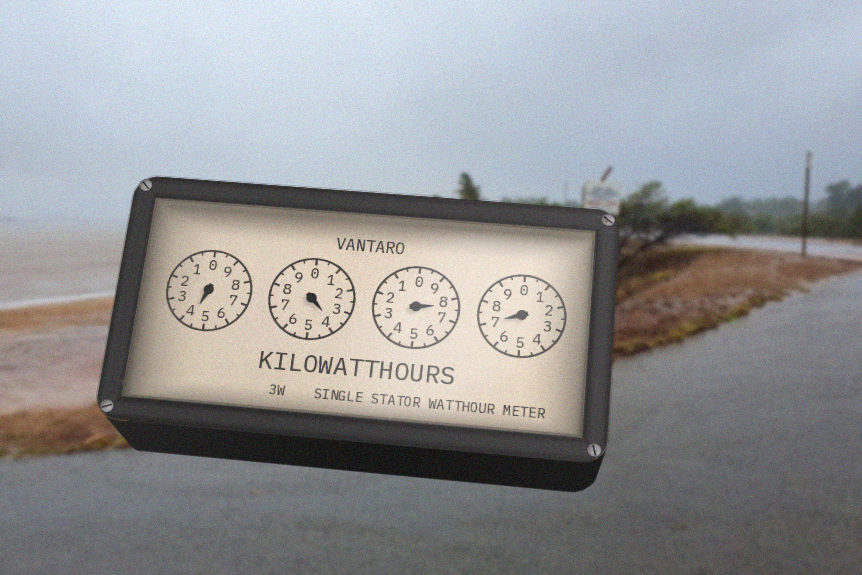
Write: 4377 kWh
